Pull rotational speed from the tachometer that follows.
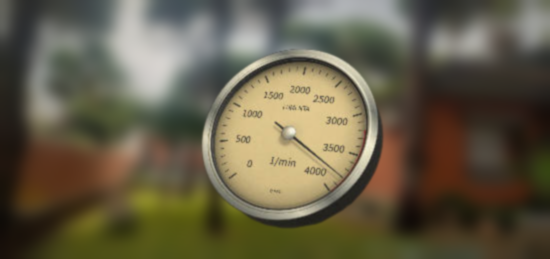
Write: 3800 rpm
